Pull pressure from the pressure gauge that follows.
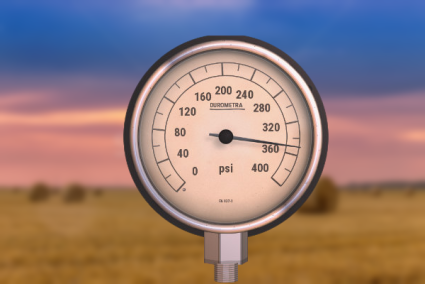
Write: 350 psi
